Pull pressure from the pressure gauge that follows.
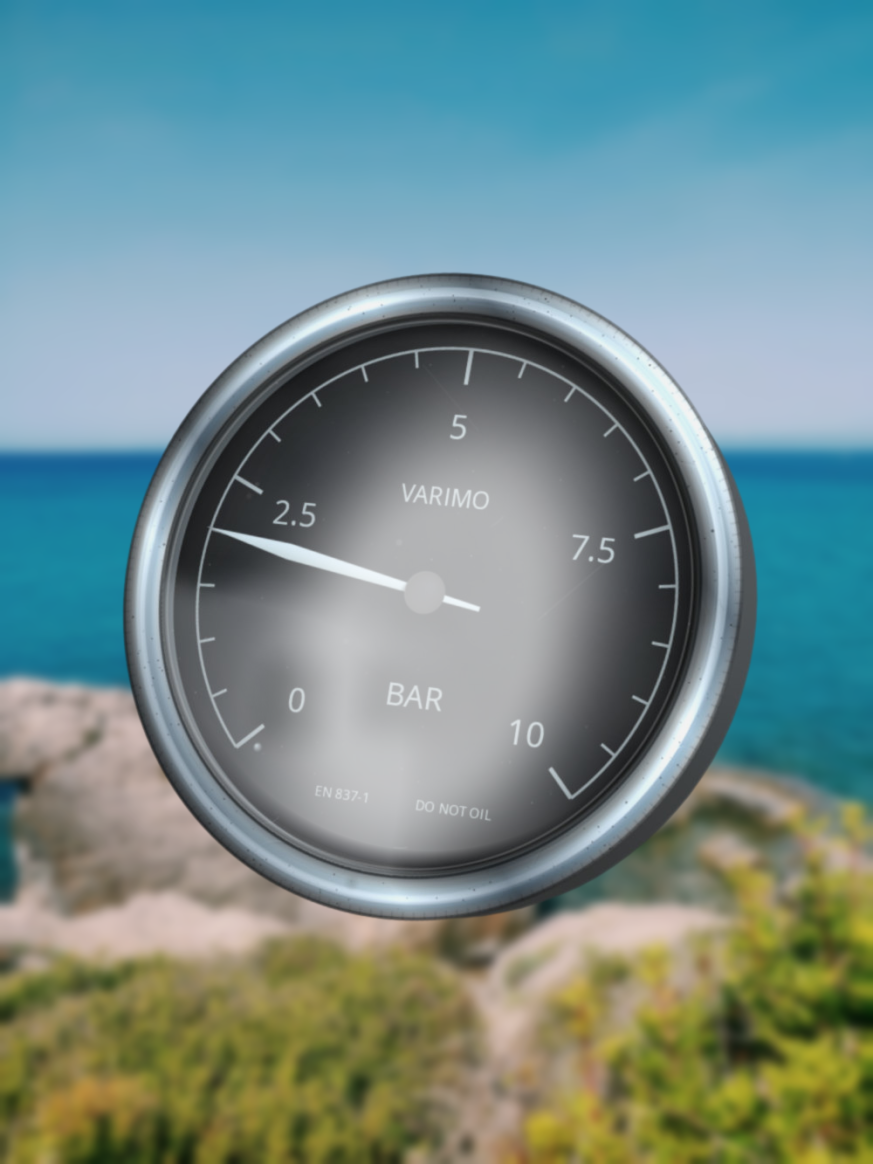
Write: 2 bar
